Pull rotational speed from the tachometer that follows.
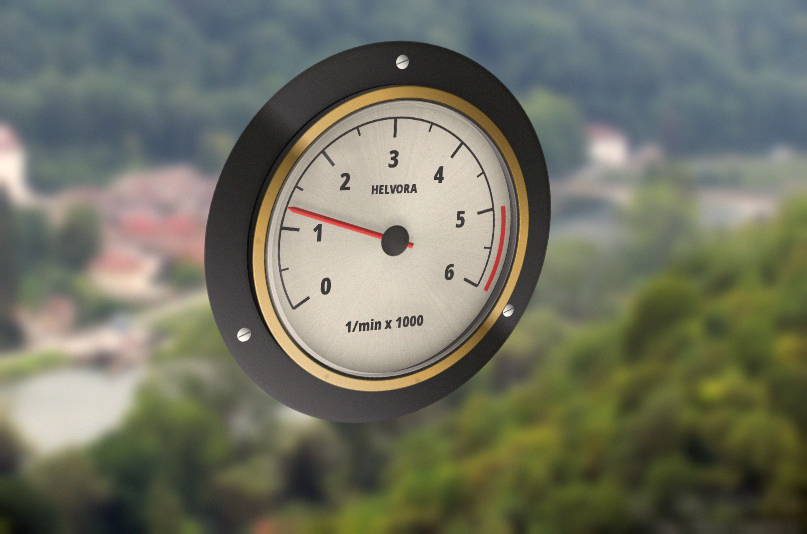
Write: 1250 rpm
